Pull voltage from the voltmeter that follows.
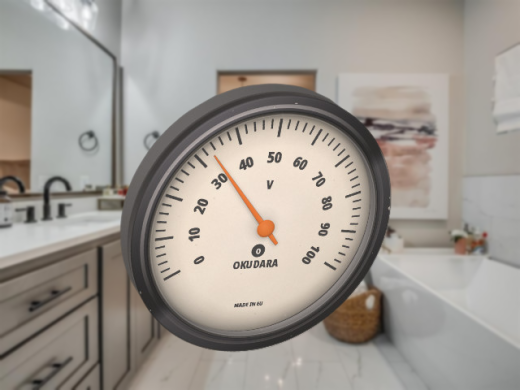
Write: 33 V
